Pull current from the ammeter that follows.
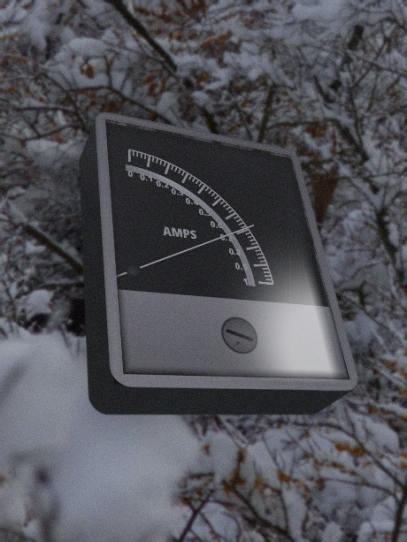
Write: 0.7 A
